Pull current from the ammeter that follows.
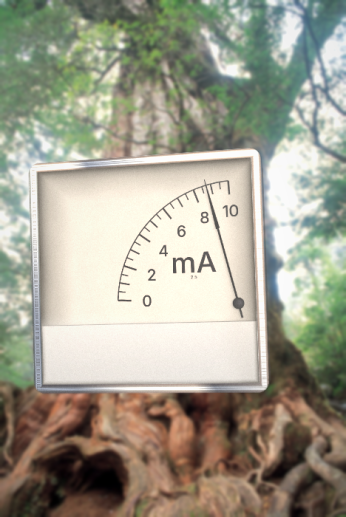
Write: 8.75 mA
